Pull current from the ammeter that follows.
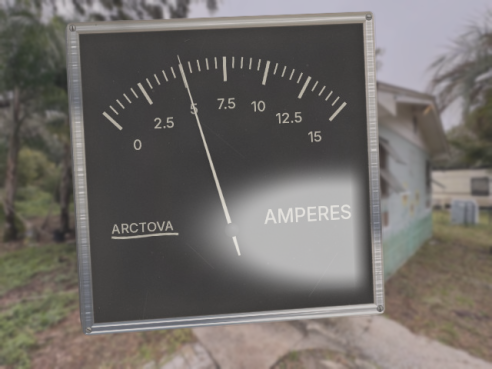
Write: 5 A
